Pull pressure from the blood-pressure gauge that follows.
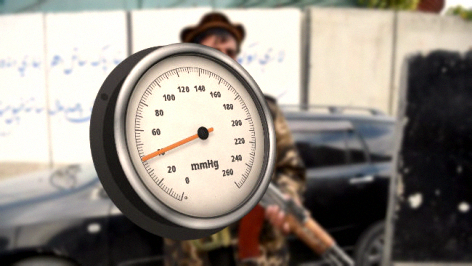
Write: 40 mmHg
